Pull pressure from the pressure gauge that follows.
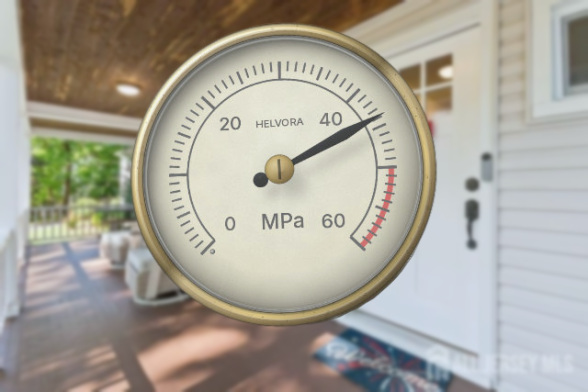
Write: 44 MPa
